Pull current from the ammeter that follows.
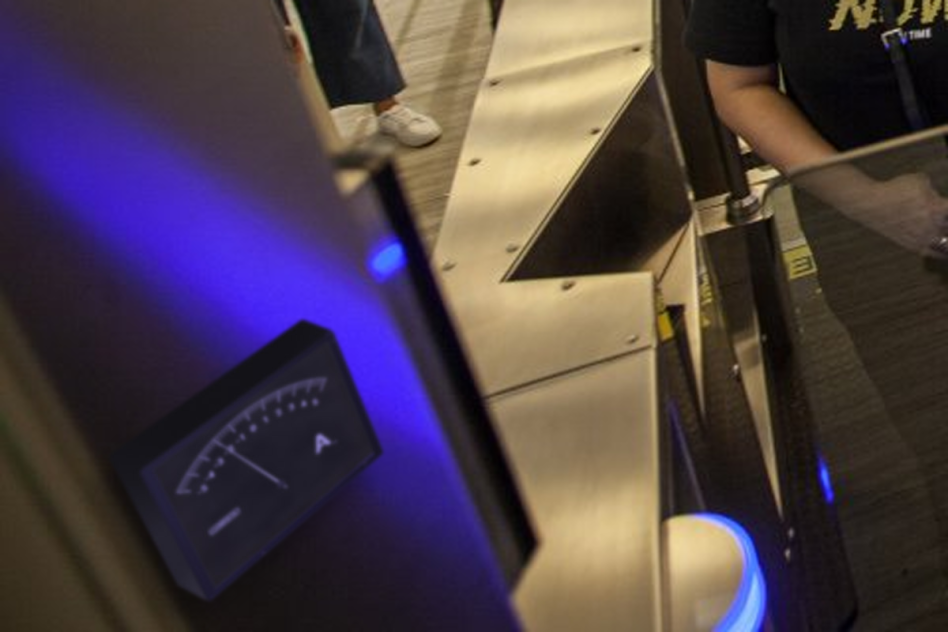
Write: -2 A
